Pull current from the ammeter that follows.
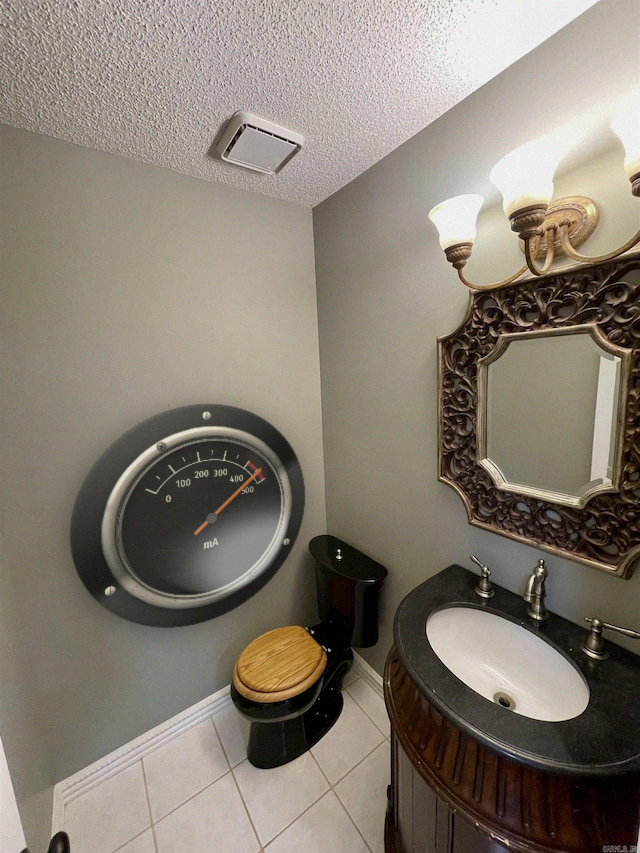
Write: 450 mA
